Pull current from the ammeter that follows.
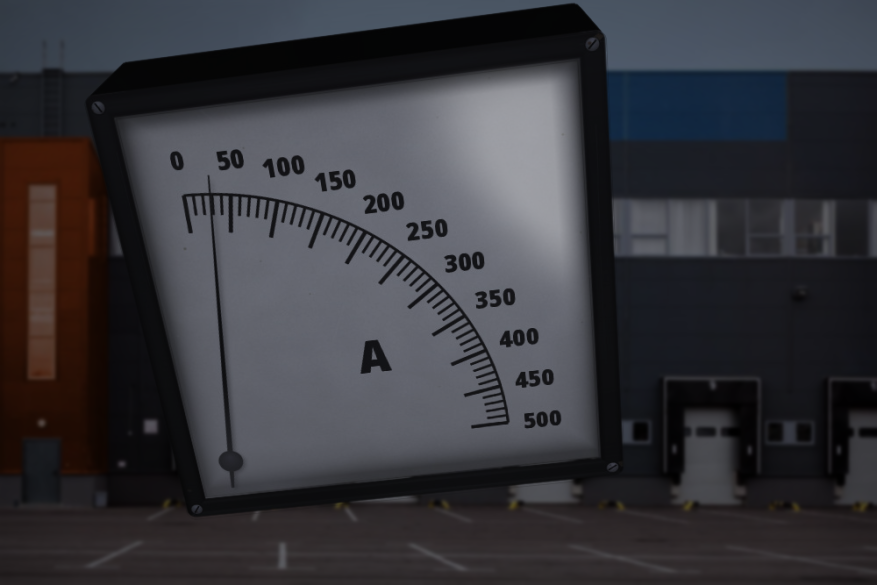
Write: 30 A
